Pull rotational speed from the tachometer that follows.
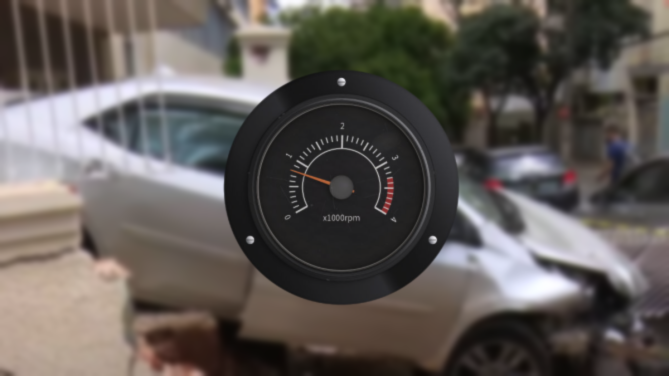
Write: 800 rpm
